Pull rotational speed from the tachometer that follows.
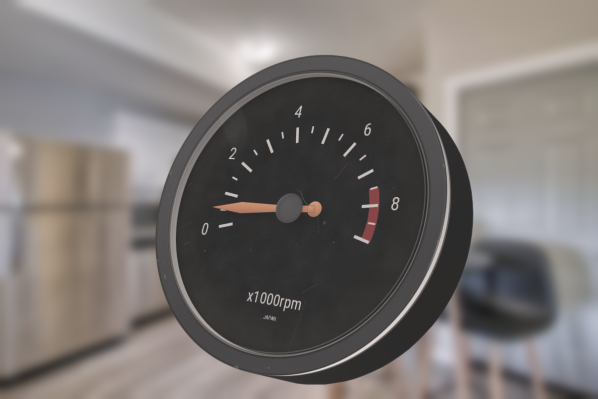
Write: 500 rpm
